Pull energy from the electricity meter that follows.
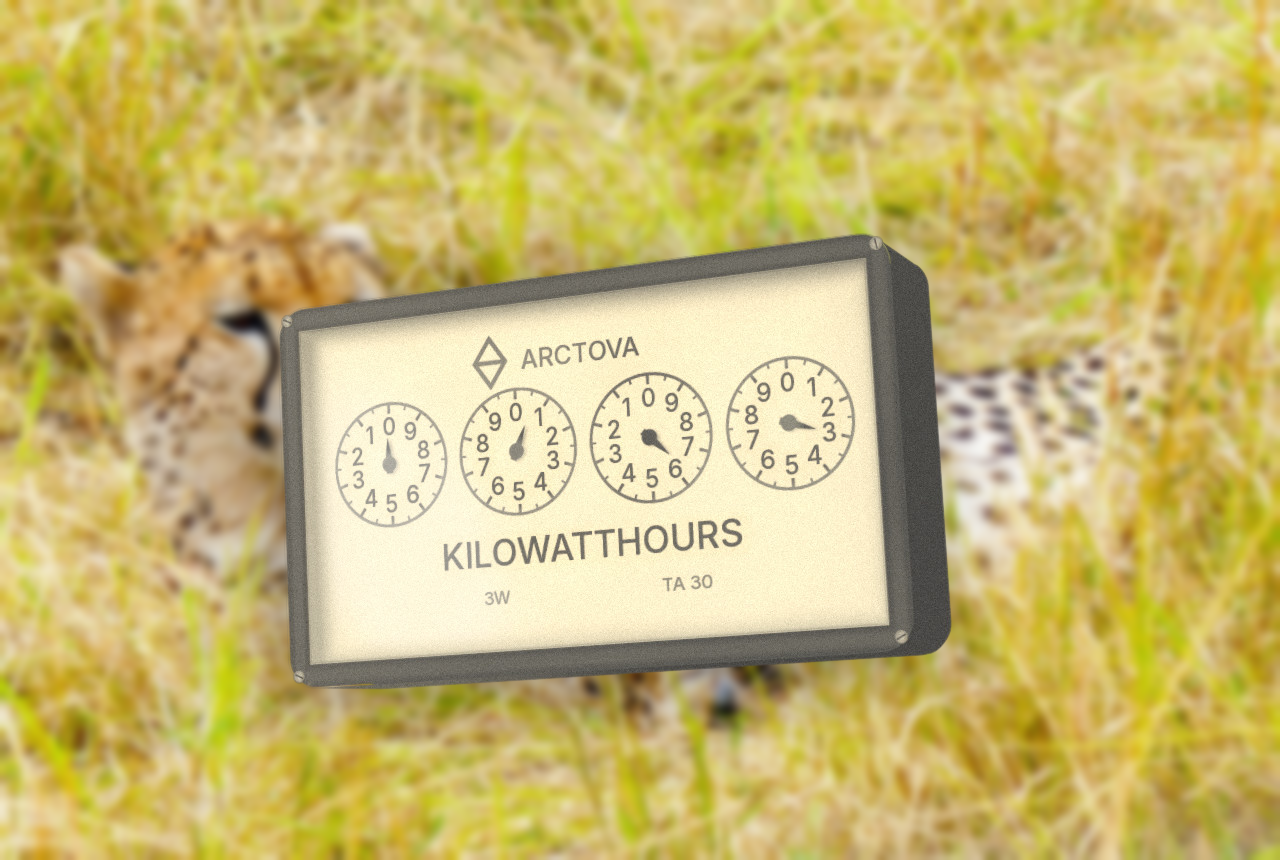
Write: 63 kWh
